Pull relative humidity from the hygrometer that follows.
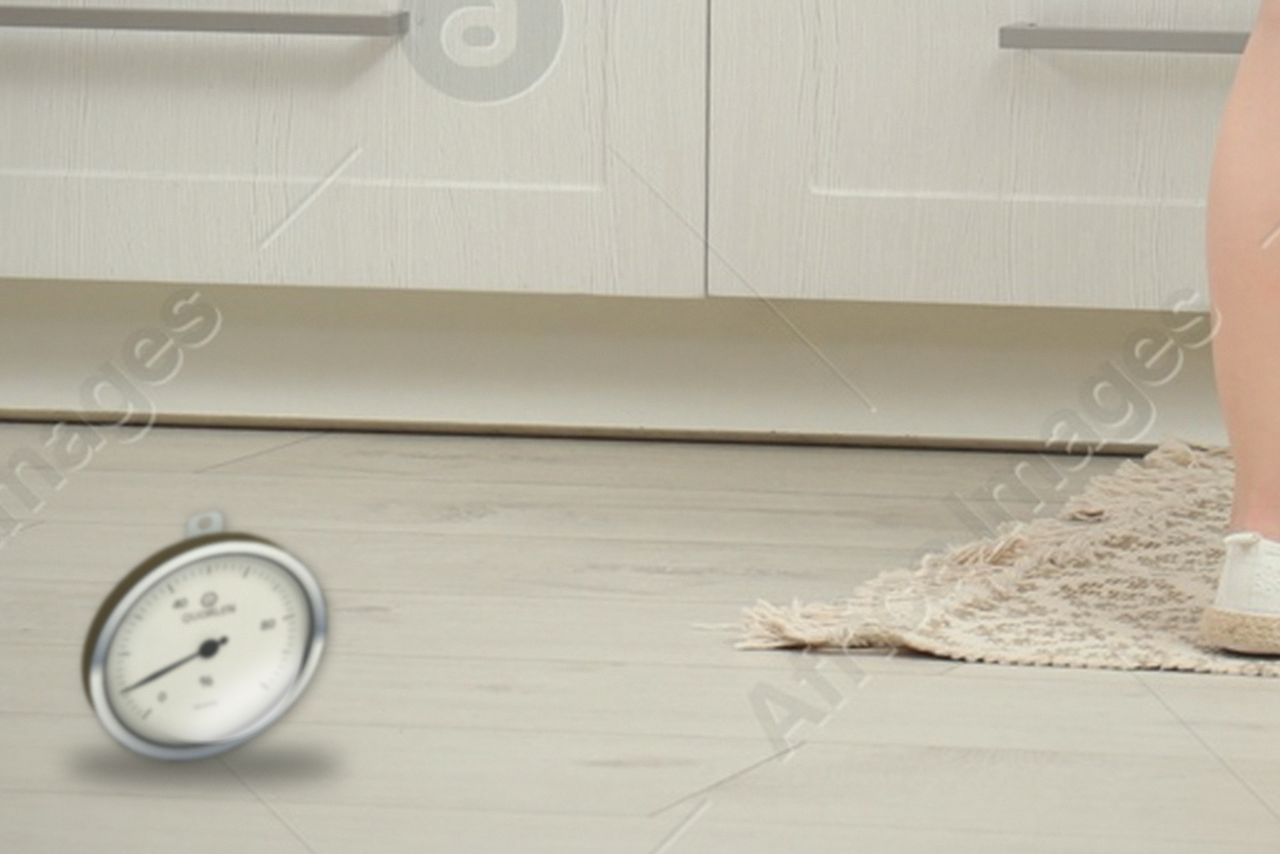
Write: 10 %
